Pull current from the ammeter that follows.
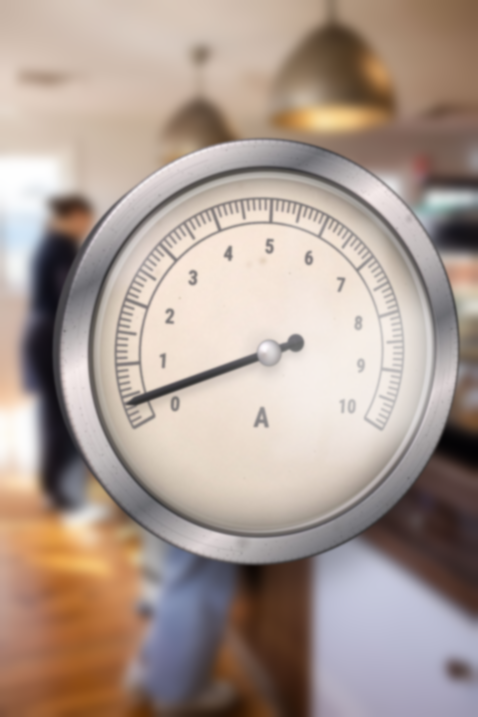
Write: 0.4 A
